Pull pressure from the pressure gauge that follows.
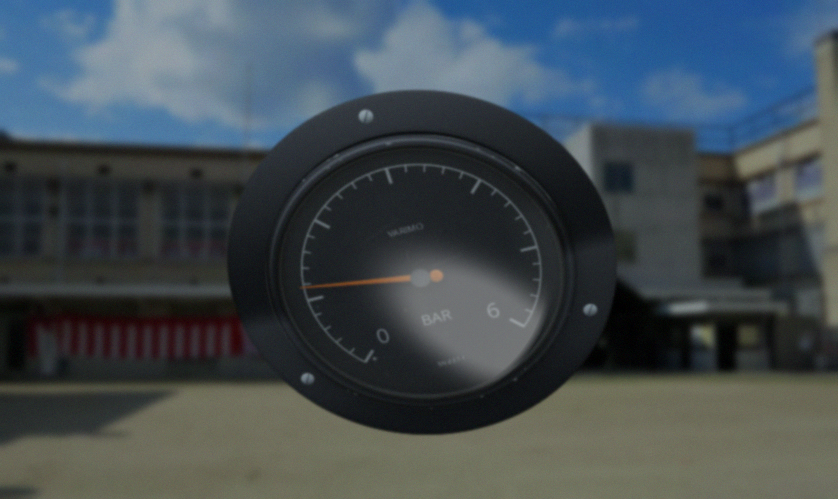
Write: 1.2 bar
